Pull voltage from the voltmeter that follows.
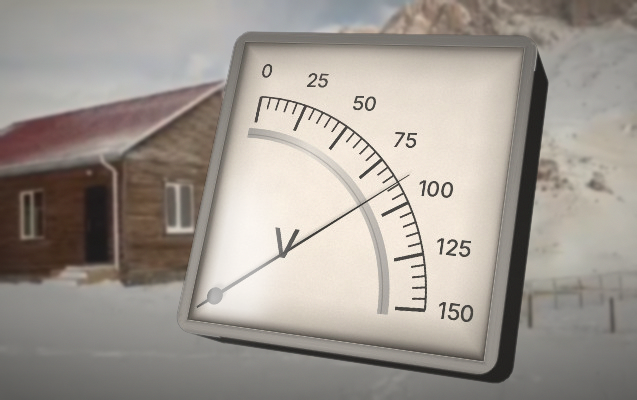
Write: 90 V
